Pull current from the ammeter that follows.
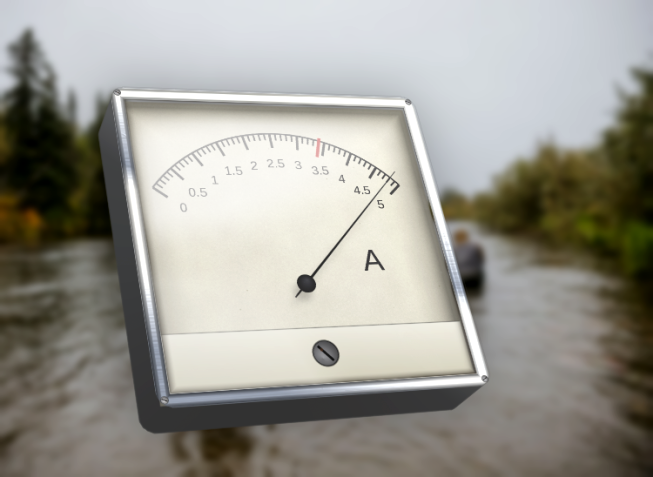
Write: 4.8 A
